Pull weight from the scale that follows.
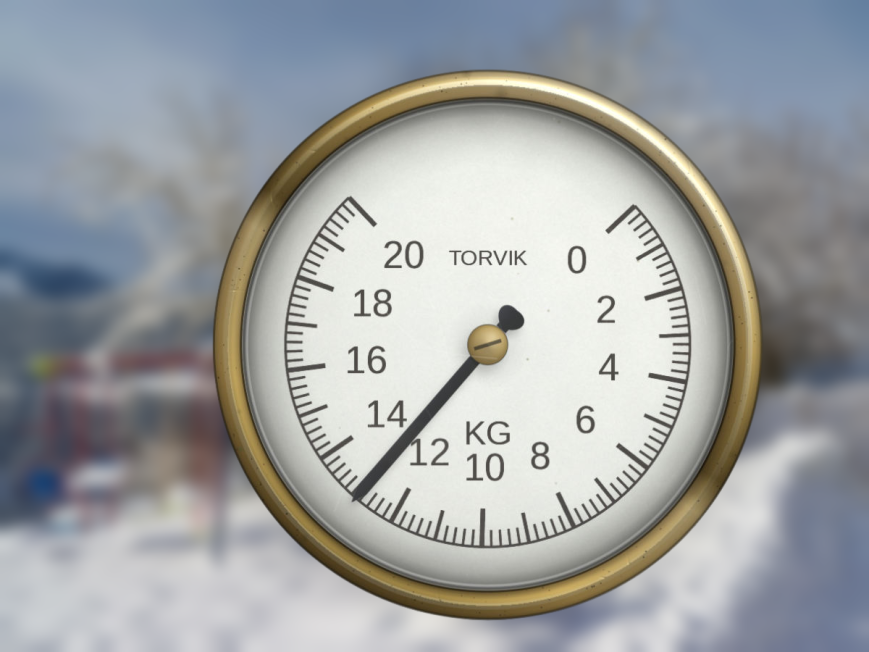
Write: 12.9 kg
